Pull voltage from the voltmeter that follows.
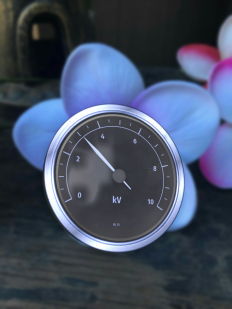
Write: 3 kV
